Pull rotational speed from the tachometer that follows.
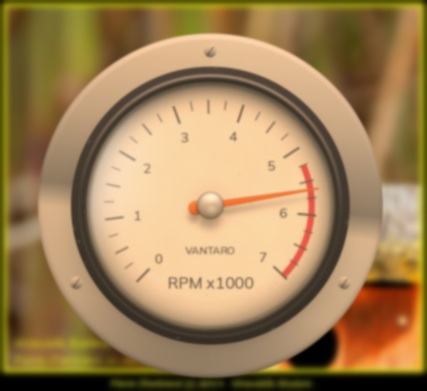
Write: 5625 rpm
